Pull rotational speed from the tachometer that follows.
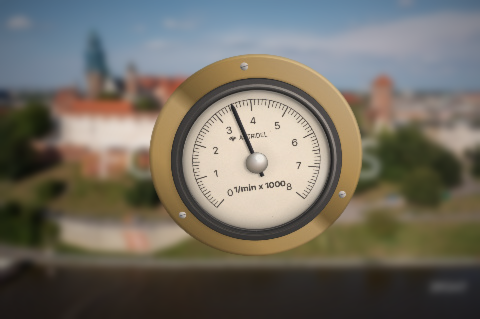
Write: 3500 rpm
